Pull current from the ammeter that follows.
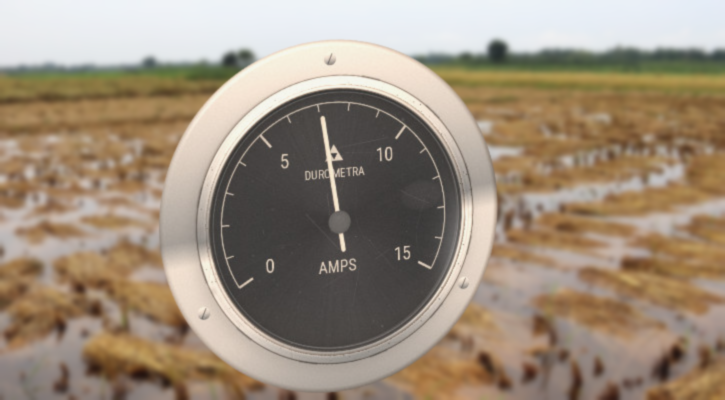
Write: 7 A
